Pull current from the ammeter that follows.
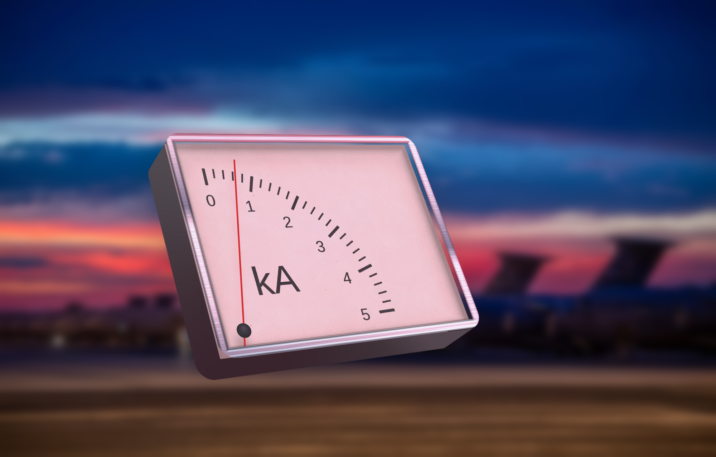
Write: 0.6 kA
